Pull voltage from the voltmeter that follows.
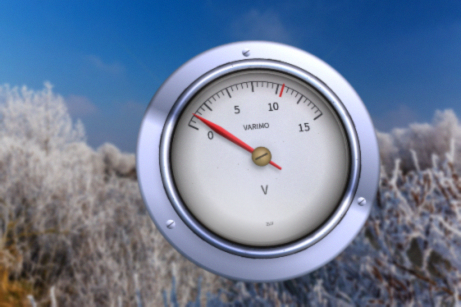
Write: 1 V
